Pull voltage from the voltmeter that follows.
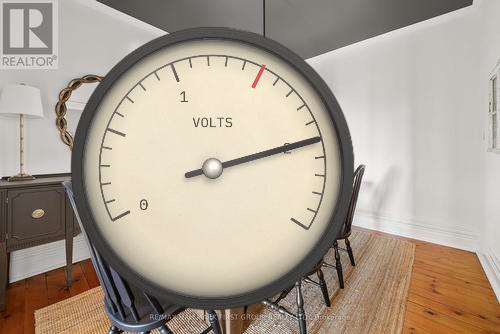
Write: 2 V
